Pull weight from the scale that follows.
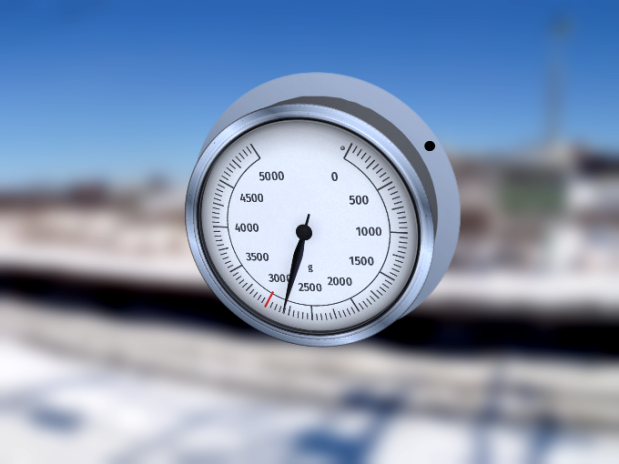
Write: 2800 g
